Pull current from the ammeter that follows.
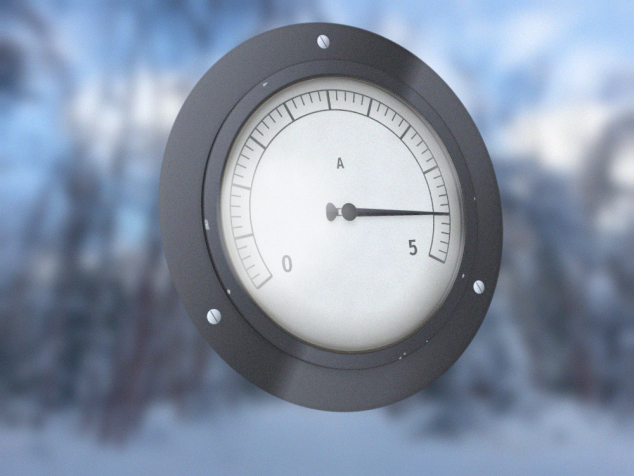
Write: 4.5 A
